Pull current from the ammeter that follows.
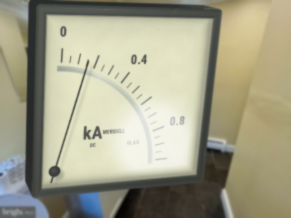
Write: 0.15 kA
